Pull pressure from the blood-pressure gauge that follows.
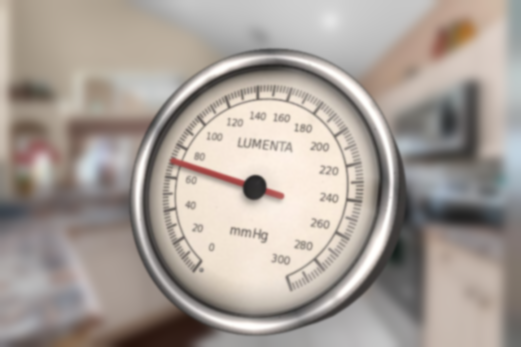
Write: 70 mmHg
